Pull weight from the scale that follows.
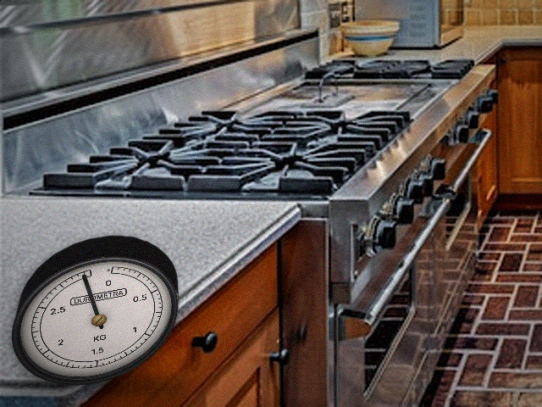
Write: 2.95 kg
